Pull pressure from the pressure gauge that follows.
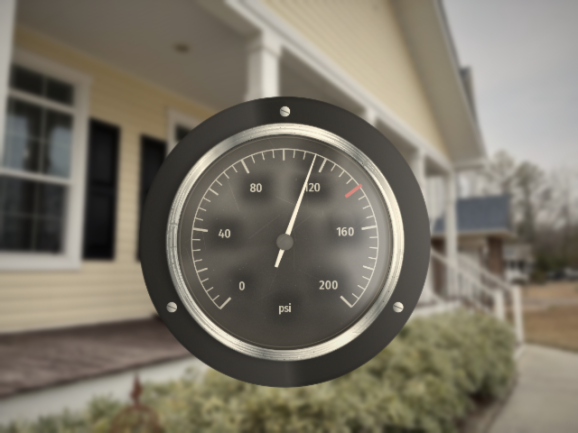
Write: 115 psi
